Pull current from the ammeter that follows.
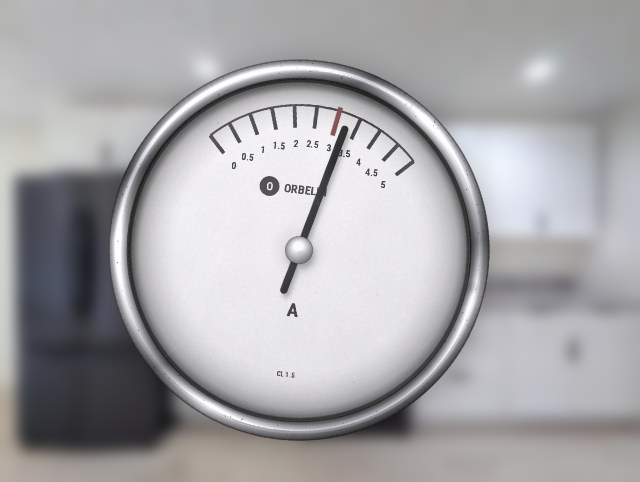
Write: 3.25 A
